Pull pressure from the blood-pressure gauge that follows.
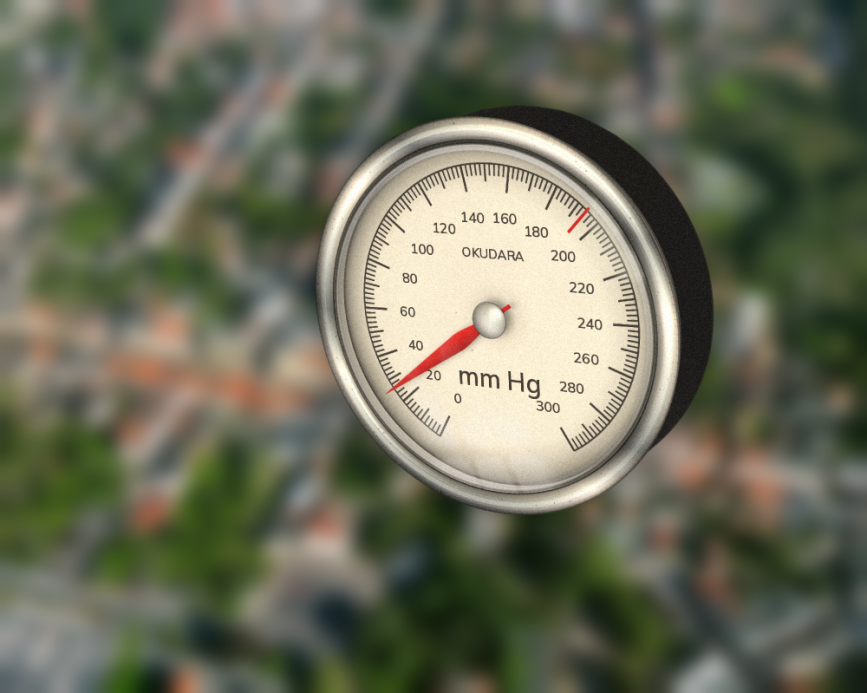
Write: 26 mmHg
